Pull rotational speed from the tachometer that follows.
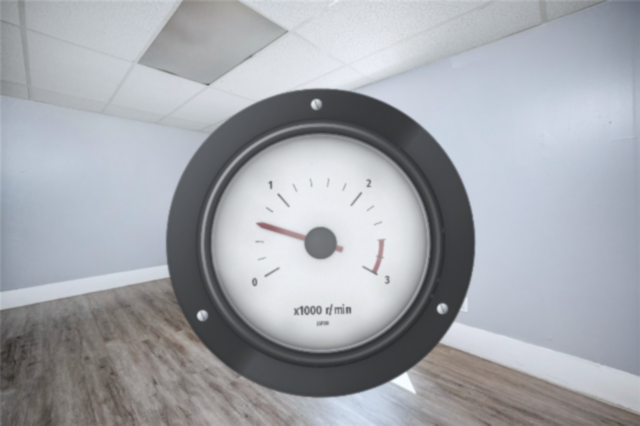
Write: 600 rpm
